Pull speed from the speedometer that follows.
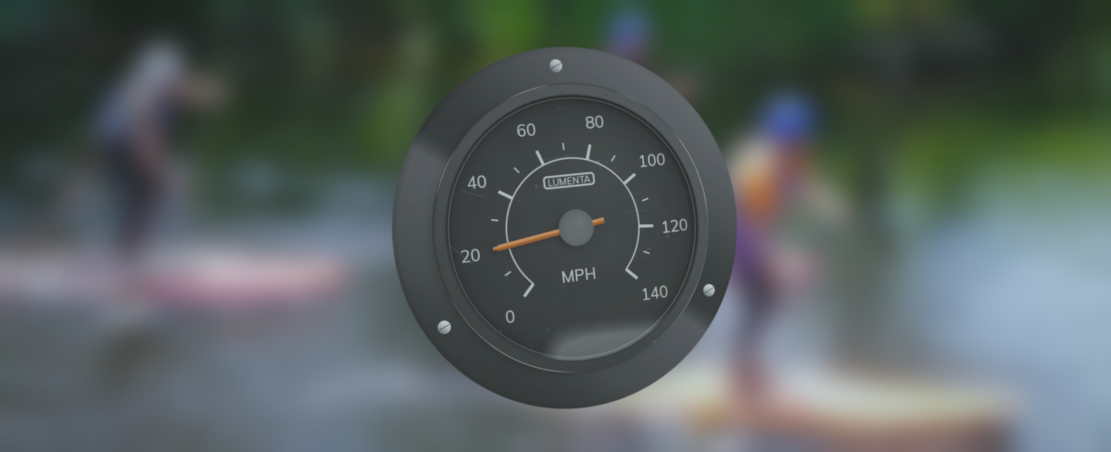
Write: 20 mph
